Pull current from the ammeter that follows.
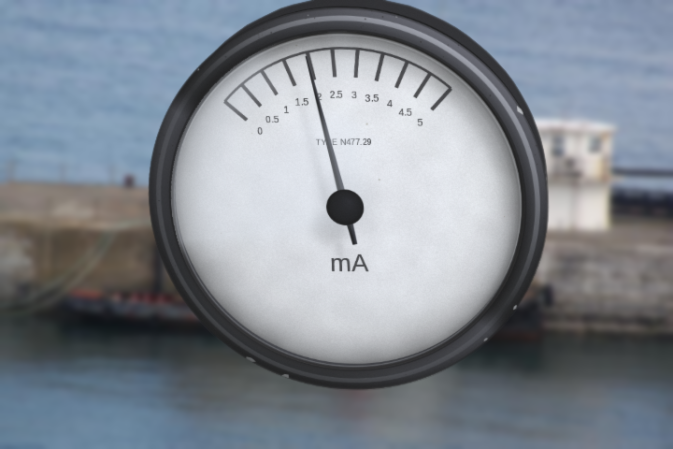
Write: 2 mA
